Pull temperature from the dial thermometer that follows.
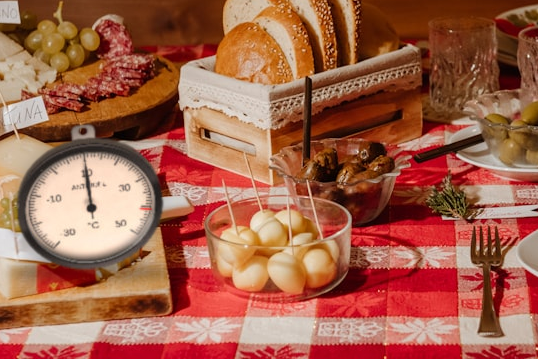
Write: 10 °C
